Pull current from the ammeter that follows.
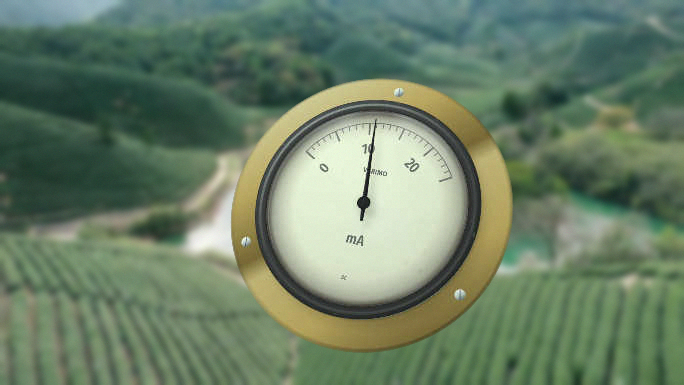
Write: 11 mA
